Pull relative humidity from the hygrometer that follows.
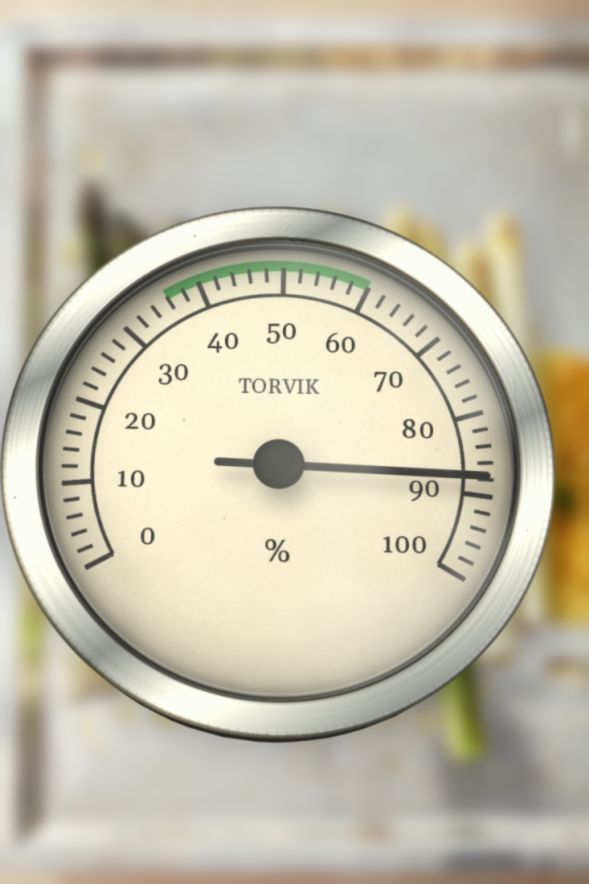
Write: 88 %
